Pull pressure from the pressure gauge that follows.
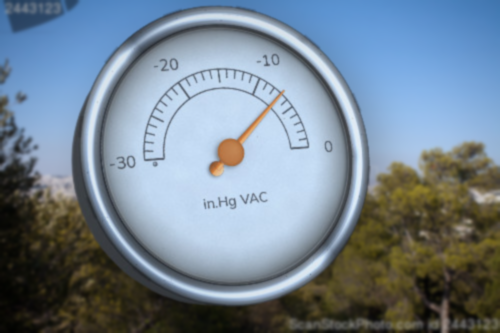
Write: -7 inHg
